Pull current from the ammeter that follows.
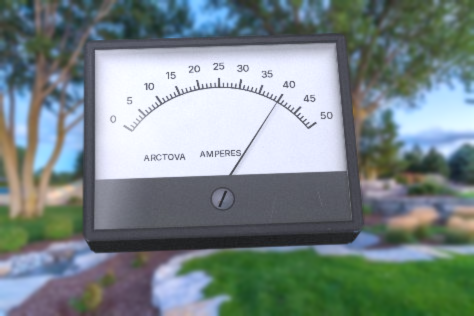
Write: 40 A
